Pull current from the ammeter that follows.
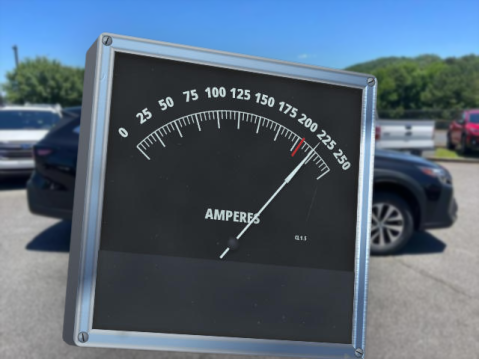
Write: 220 A
